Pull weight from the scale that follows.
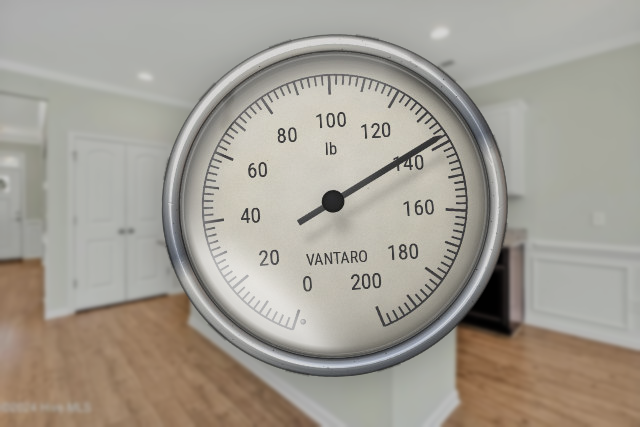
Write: 138 lb
